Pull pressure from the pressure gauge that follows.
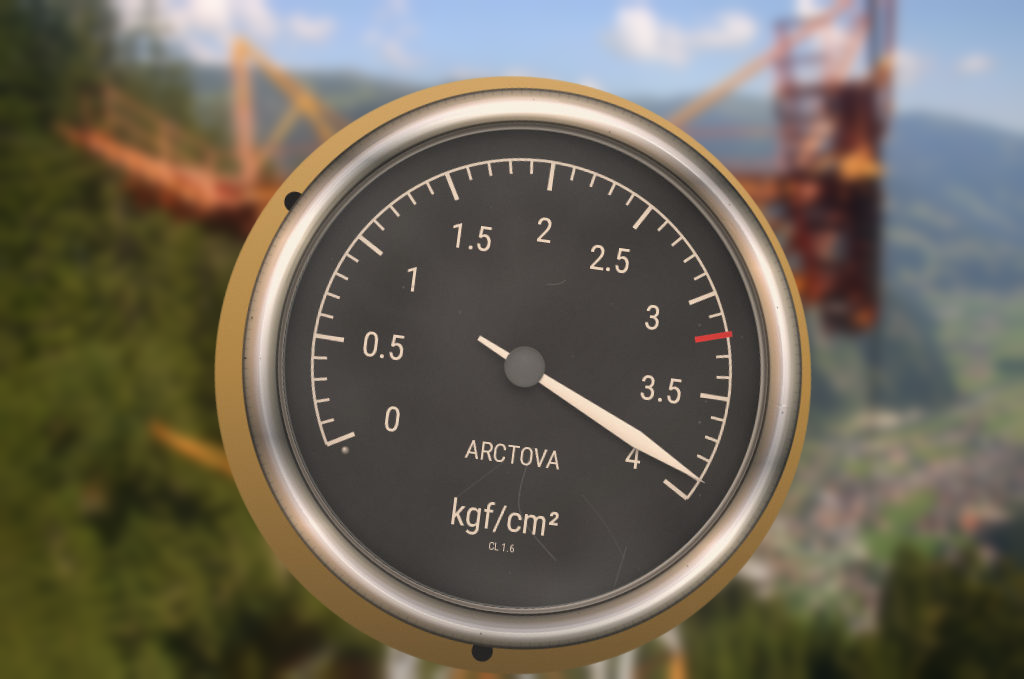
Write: 3.9 kg/cm²
